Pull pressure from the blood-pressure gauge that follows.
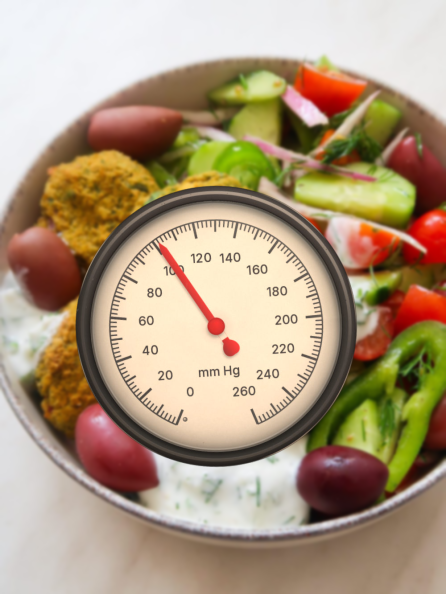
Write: 102 mmHg
